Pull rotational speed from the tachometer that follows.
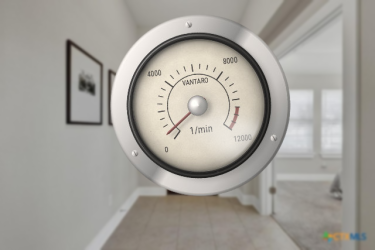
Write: 500 rpm
